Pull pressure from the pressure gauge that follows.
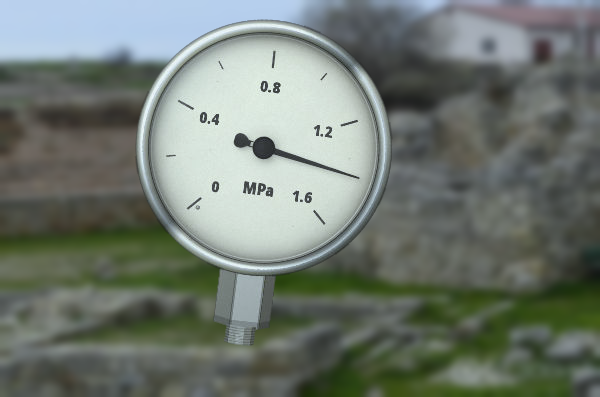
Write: 1.4 MPa
